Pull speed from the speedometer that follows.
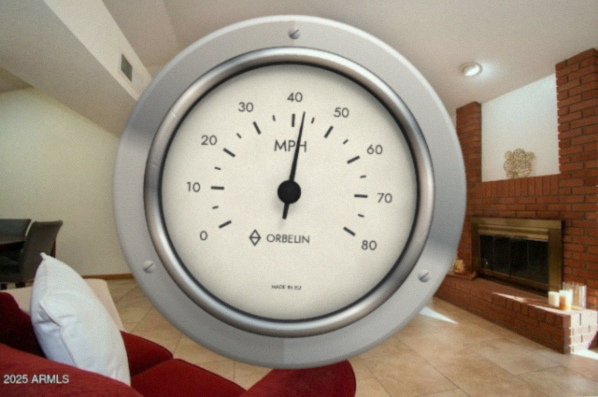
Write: 42.5 mph
